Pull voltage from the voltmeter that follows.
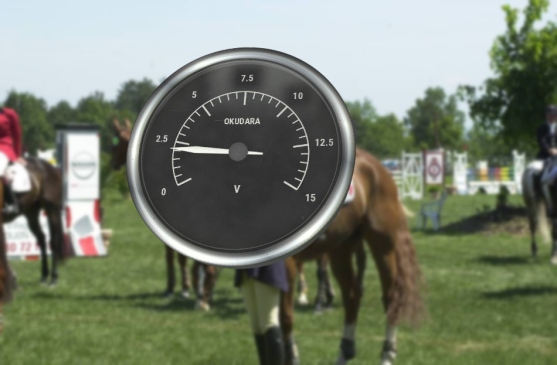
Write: 2 V
